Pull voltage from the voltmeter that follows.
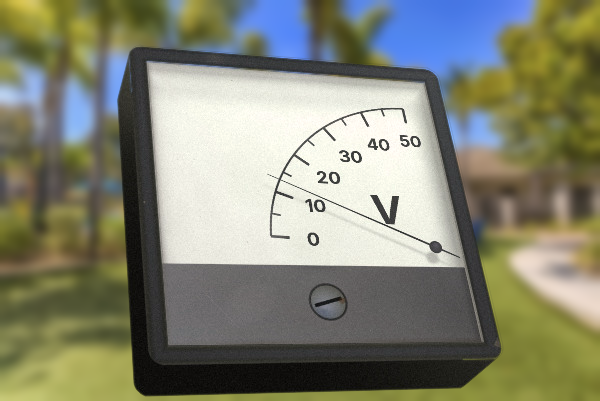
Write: 12.5 V
